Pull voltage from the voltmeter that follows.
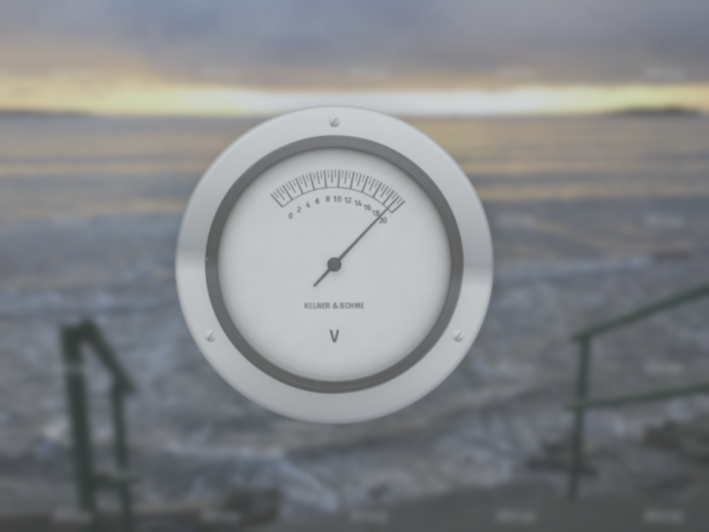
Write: 19 V
